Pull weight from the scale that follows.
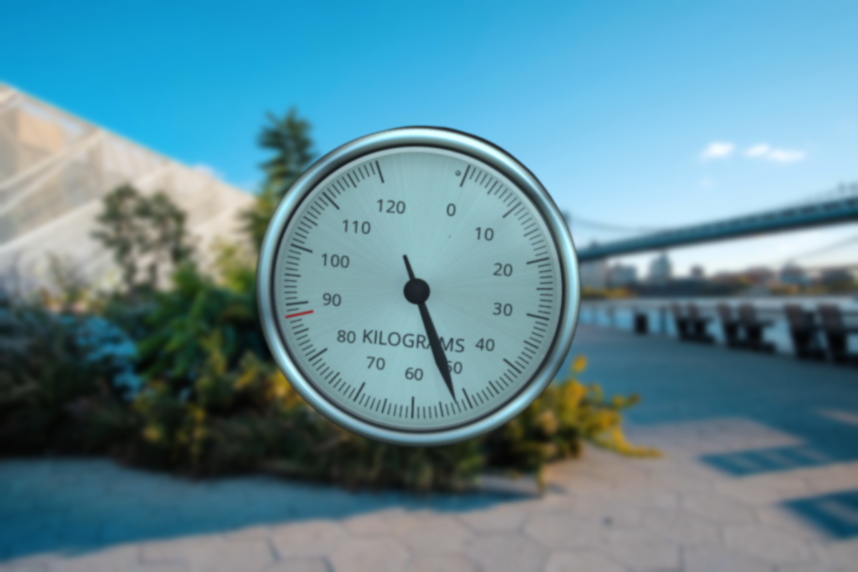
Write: 52 kg
